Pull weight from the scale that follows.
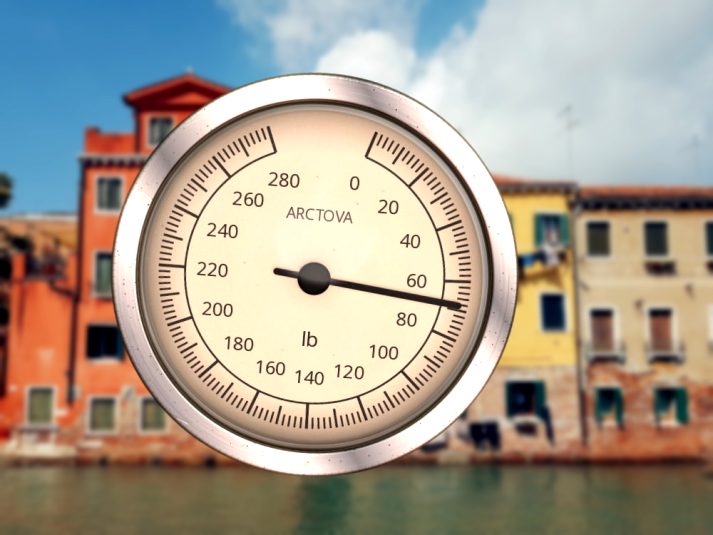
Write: 68 lb
